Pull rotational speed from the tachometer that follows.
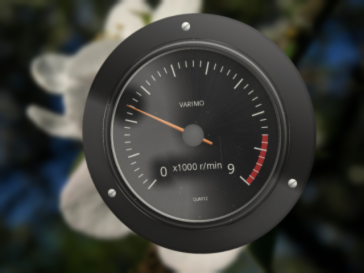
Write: 2400 rpm
